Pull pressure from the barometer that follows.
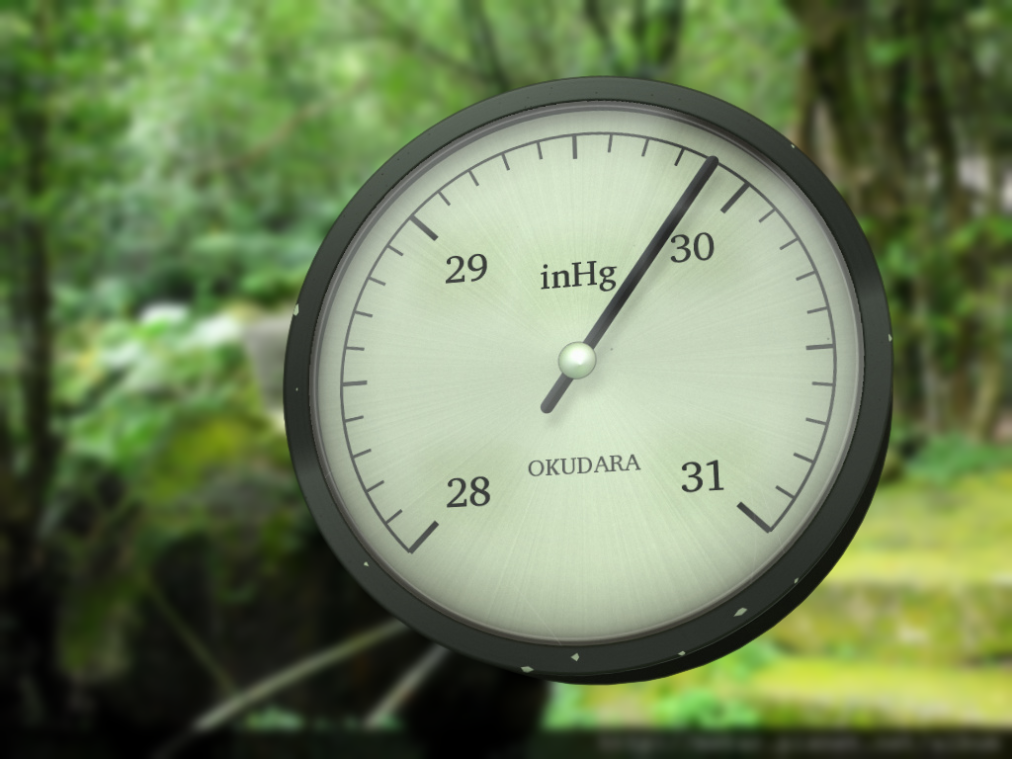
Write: 29.9 inHg
